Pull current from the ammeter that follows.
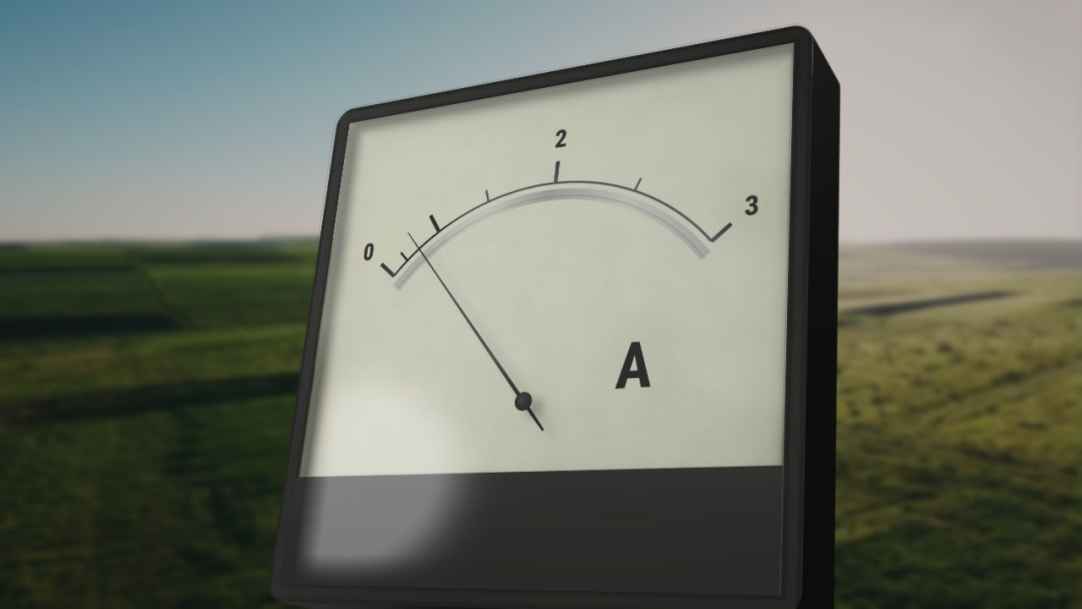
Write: 0.75 A
